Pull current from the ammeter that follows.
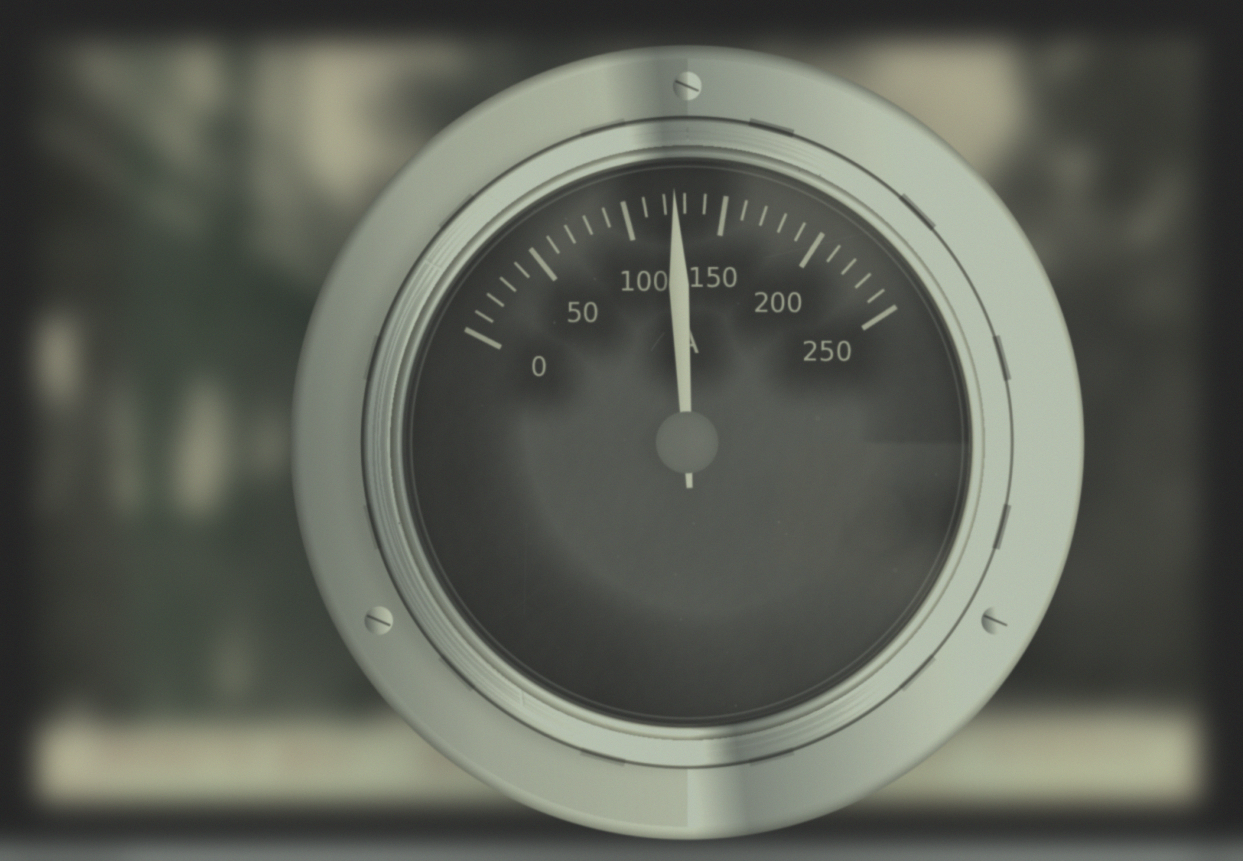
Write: 125 A
